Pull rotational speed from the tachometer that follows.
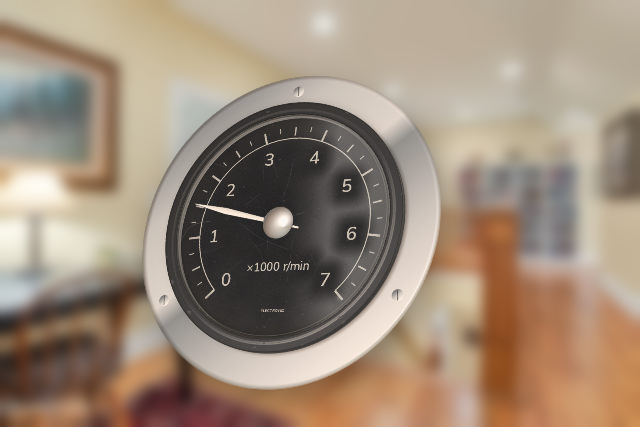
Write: 1500 rpm
